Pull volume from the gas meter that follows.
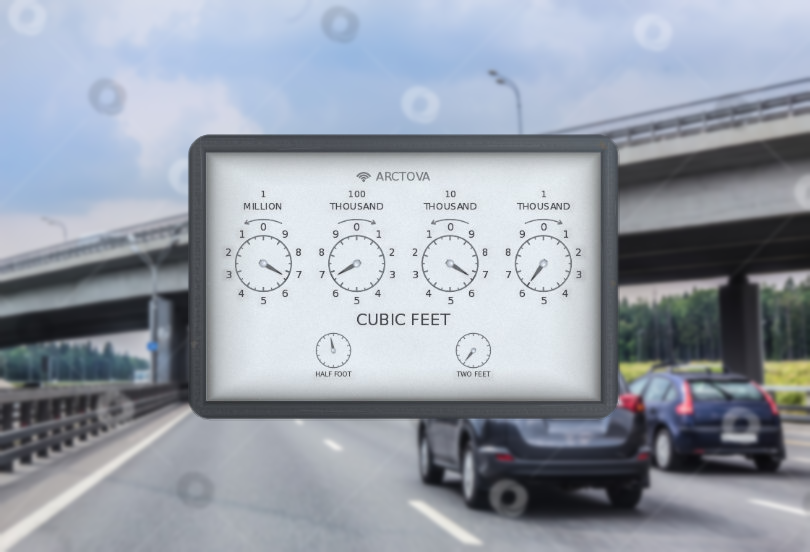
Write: 666600 ft³
